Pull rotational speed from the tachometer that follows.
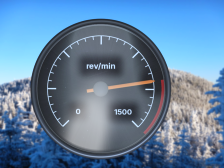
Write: 1200 rpm
